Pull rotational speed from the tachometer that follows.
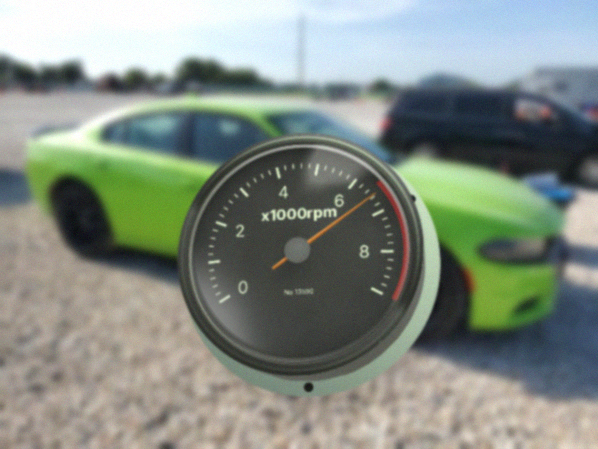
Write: 6600 rpm
